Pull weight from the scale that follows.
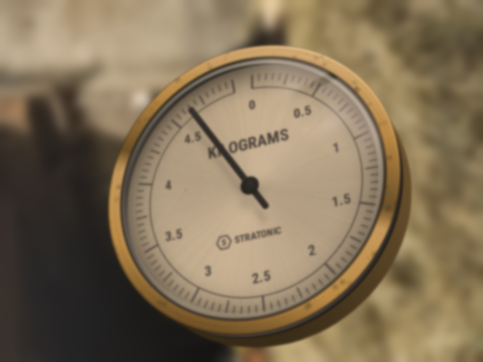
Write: 4.65 kg
